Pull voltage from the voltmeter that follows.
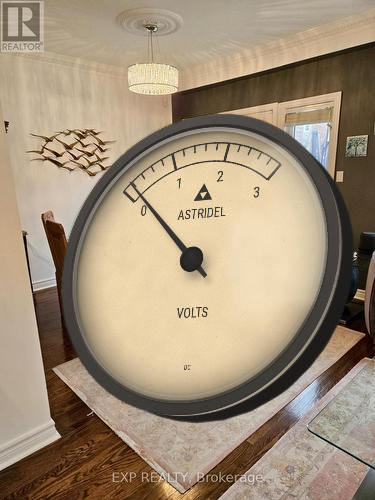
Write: 0.2 V
